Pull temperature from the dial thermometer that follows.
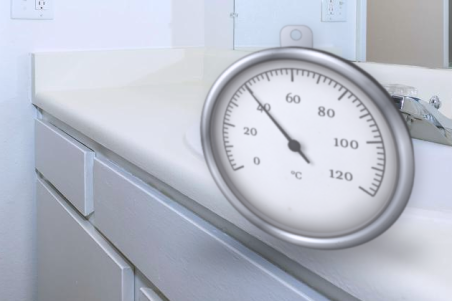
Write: 40 °C
